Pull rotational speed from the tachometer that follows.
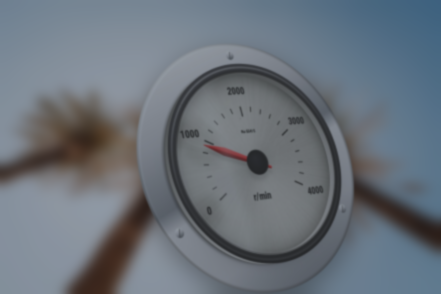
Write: 900 rpm
